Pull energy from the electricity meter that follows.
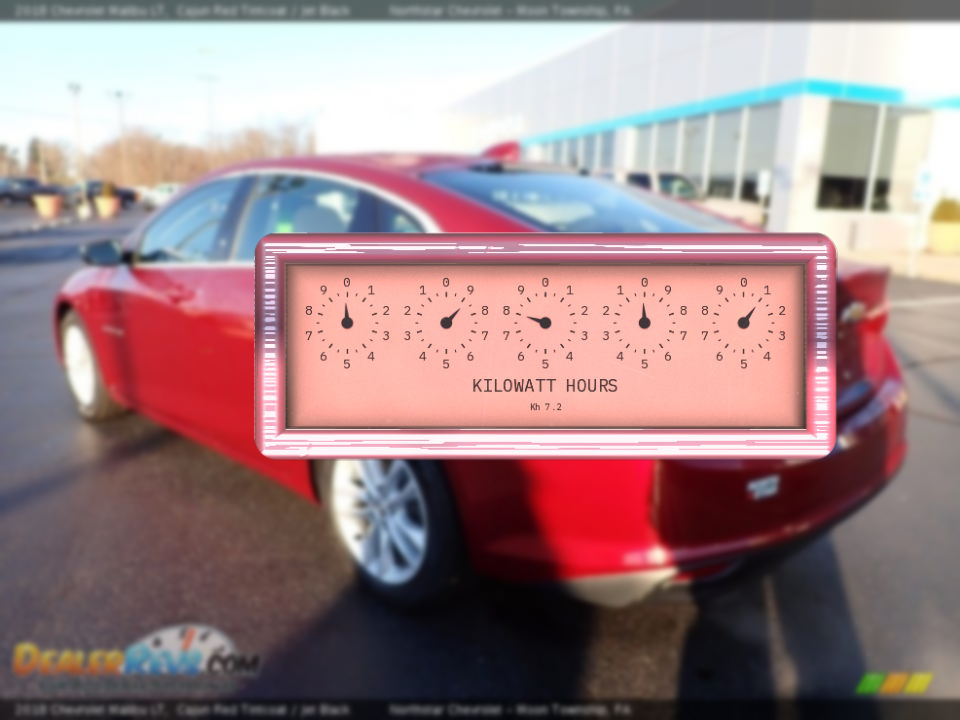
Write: 98801 kWh
